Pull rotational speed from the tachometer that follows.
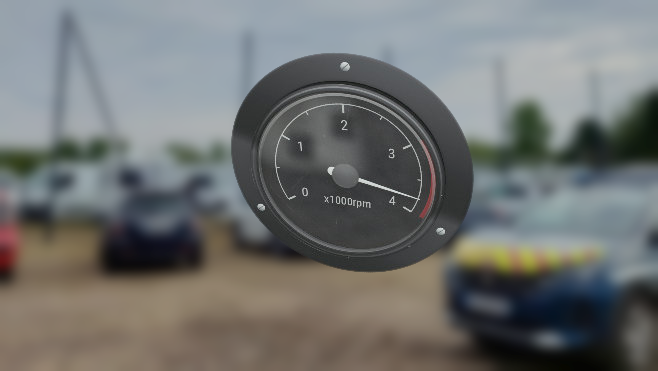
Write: 3750 rpm
